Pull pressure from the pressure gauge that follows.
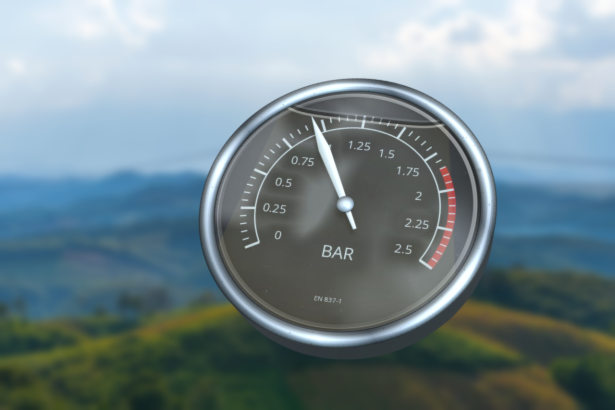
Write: 0.95 bar
